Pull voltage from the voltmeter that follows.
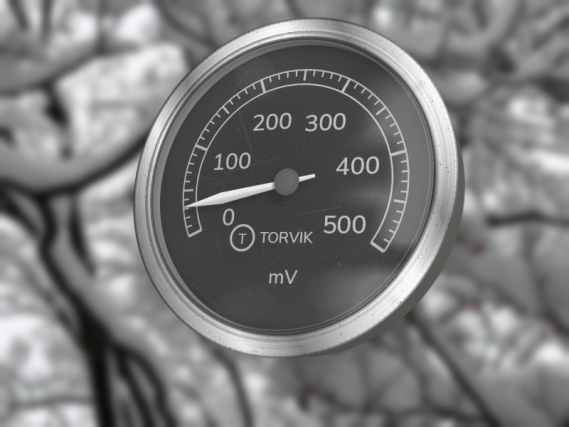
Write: 30 mV
